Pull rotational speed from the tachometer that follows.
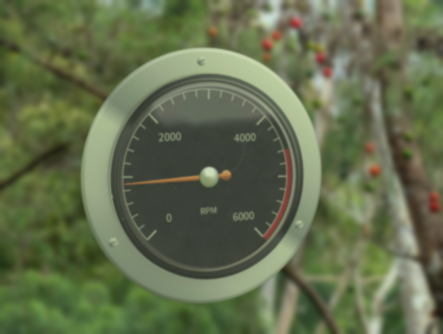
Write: 900 rpm
